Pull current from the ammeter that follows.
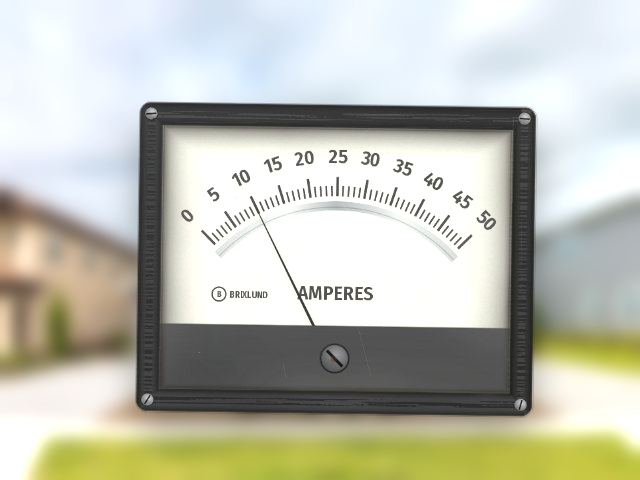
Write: 10 A
